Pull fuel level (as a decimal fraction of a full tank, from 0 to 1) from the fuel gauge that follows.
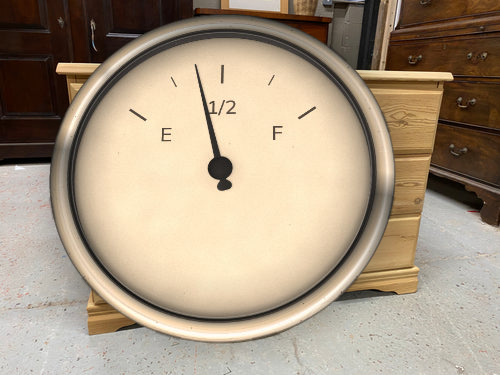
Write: 0.375
